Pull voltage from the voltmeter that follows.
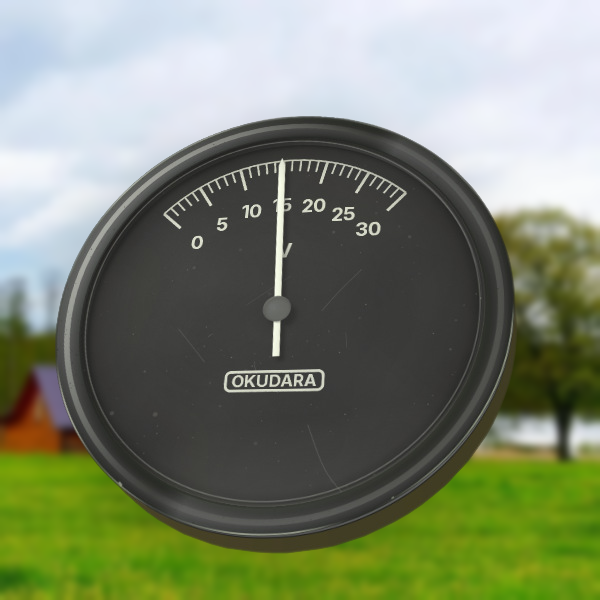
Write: 15 V
